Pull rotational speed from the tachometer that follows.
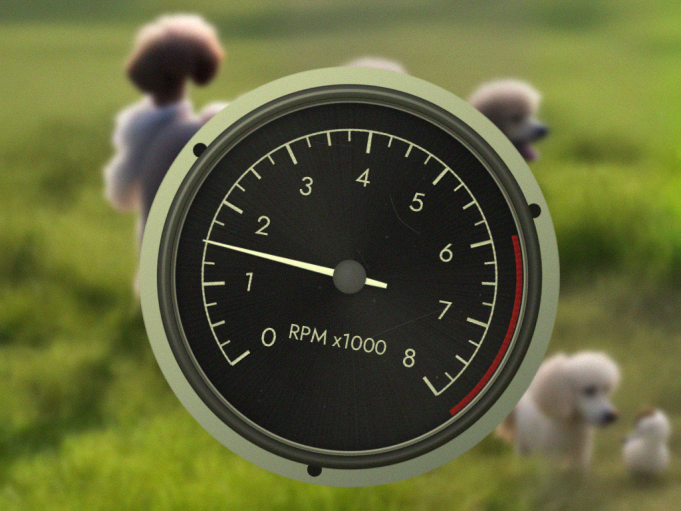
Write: 1500 rpm
